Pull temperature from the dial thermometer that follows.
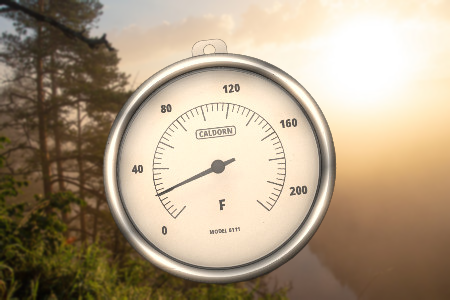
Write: 20 °F
